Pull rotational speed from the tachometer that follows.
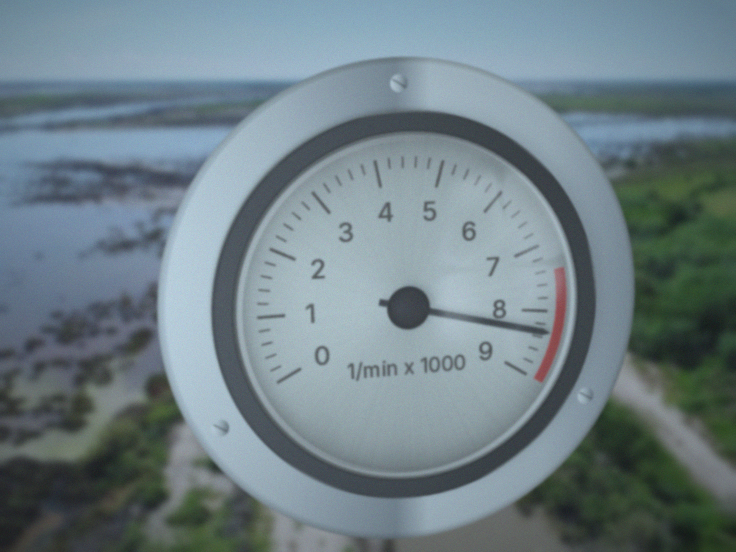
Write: 8300 rpm
